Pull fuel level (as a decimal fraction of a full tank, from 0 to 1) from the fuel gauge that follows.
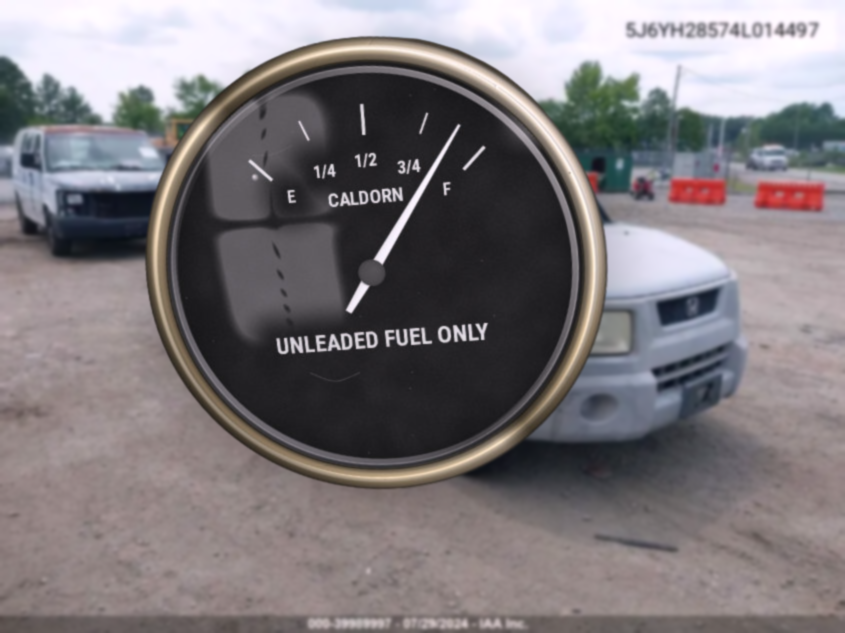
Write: 0.875
